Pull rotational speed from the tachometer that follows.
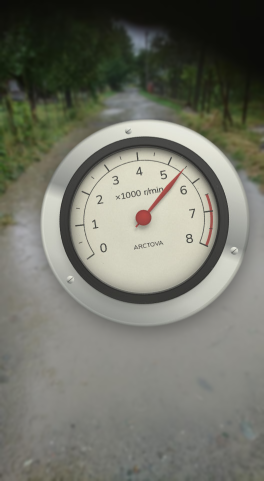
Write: 5500 rpm
